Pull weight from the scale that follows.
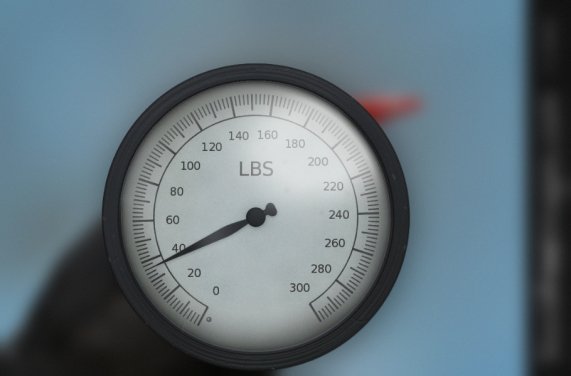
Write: 36 lb
